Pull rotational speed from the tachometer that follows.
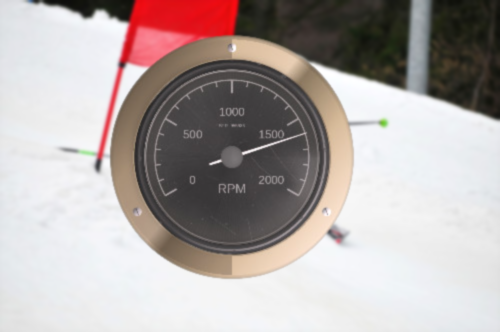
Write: 1600 rpm
